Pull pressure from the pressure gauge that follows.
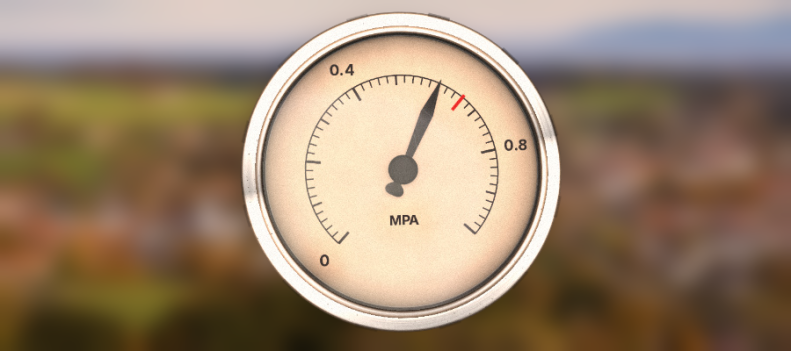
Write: 0.6 MPa
